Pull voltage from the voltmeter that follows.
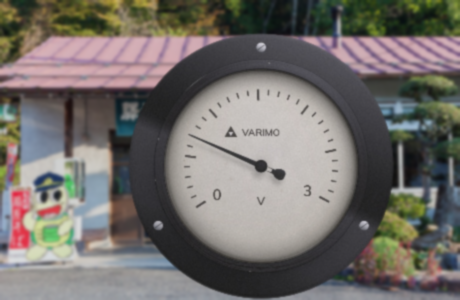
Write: 0.7 V
